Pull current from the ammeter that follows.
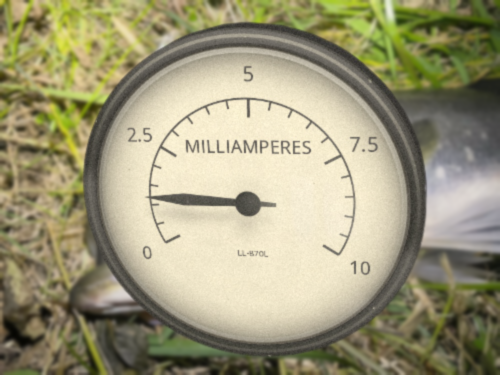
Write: 1.25 mA
